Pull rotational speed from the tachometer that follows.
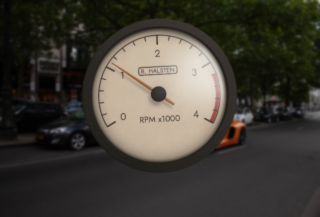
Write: 1100 rpm
